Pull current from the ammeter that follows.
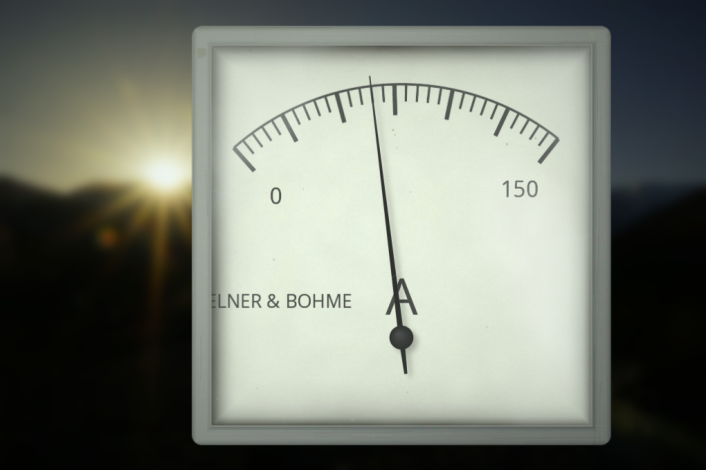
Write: 65 A
